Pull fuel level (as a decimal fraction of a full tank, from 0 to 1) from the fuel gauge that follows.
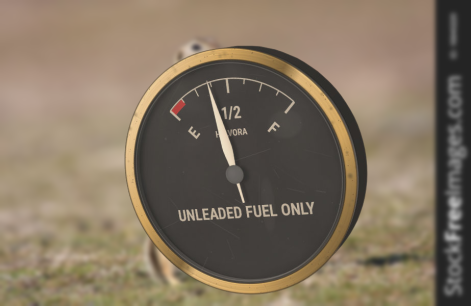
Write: 0.375
